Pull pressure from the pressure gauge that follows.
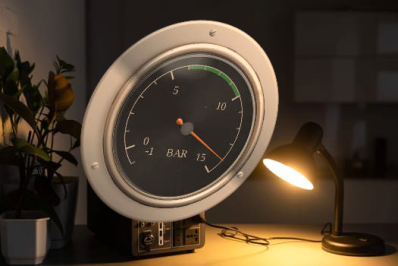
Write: 14 bar
